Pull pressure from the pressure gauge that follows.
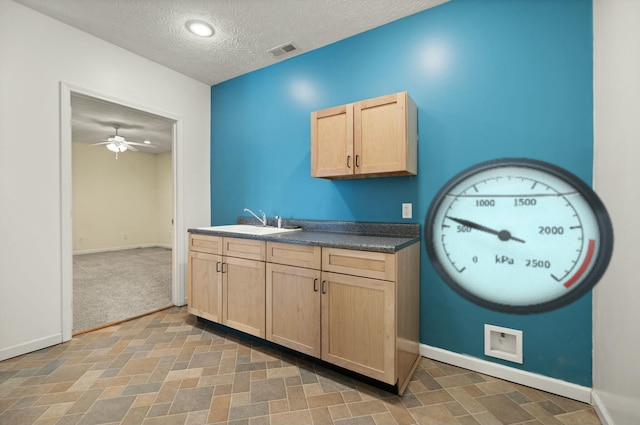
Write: 600 kPa
